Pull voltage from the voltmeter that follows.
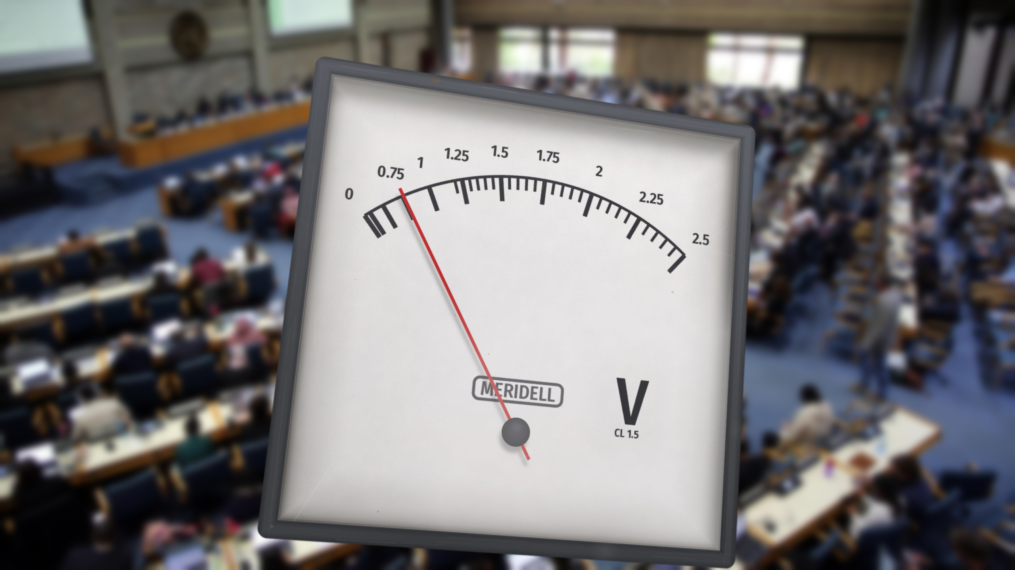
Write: 0.75 V
